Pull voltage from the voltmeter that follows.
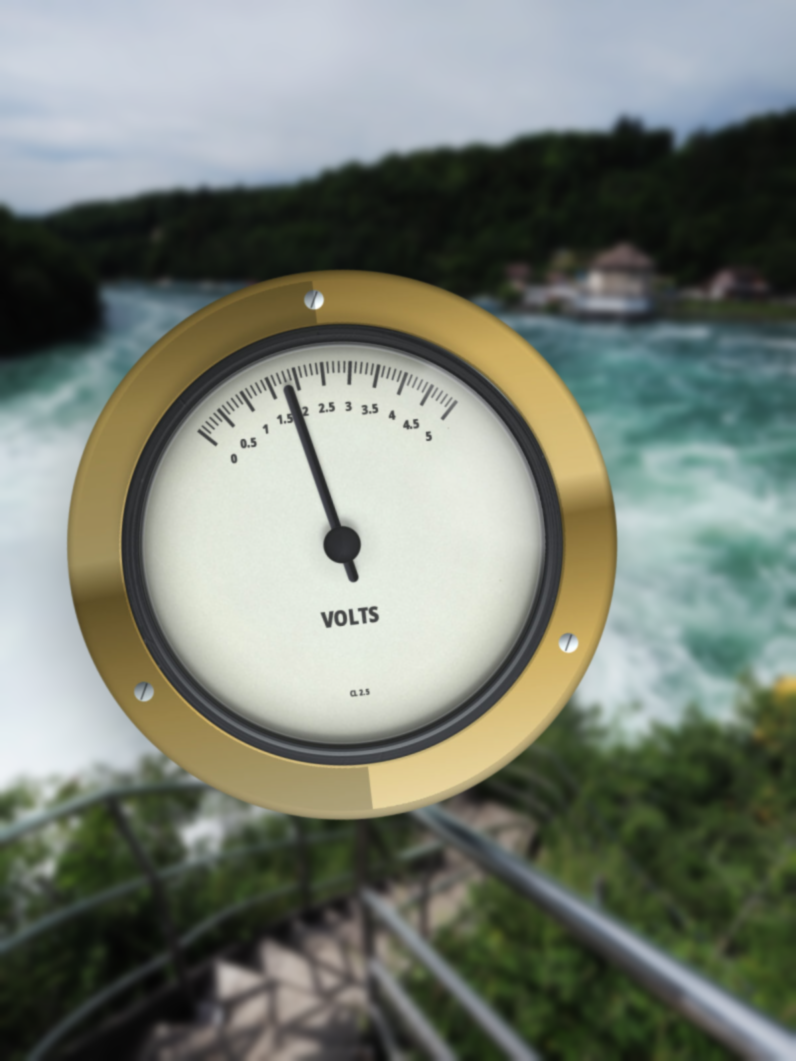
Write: 1.8 V
